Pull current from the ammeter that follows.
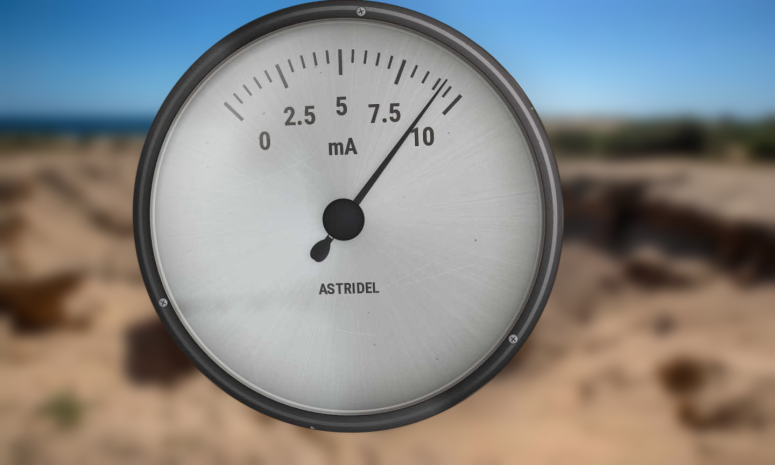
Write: 9.25 mA
